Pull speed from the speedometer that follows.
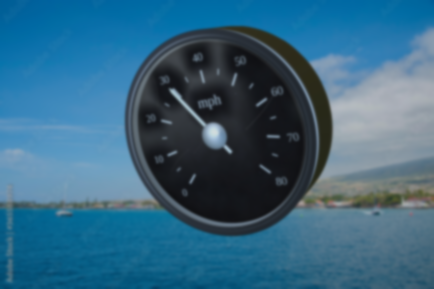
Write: 30 mph
